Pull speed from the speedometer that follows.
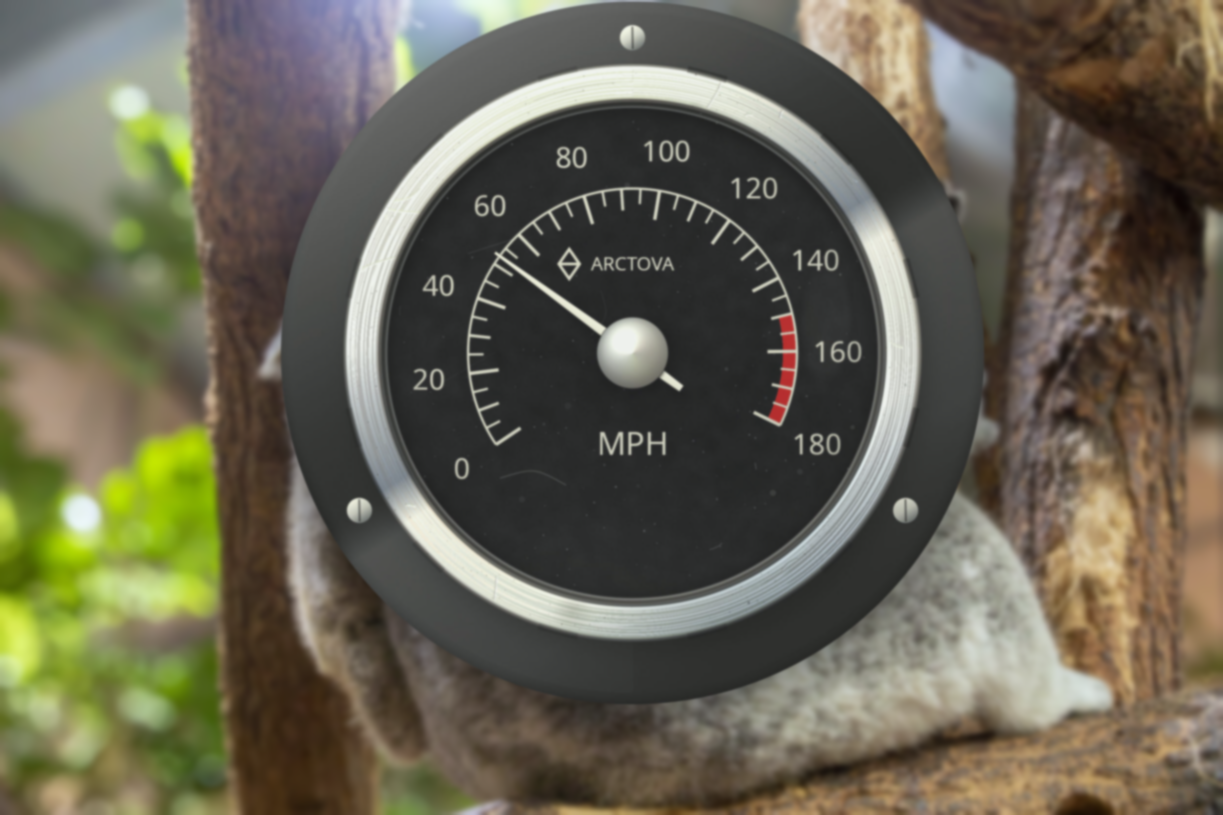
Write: 52.5 mph
